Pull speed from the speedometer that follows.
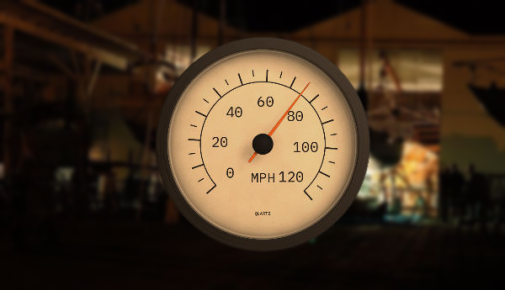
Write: 75 mph
